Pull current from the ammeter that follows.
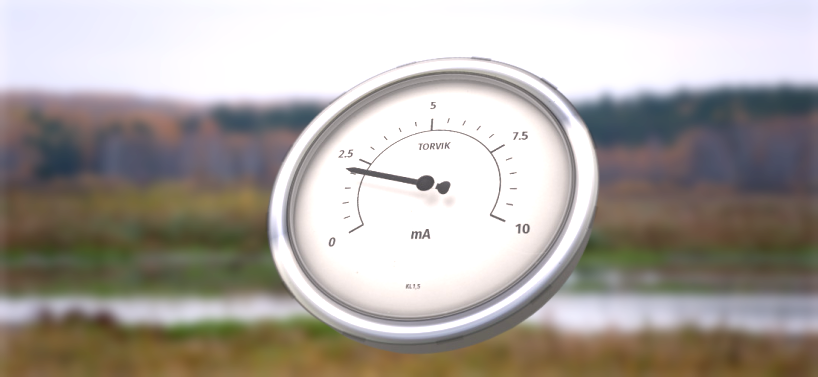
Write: 2 mA
